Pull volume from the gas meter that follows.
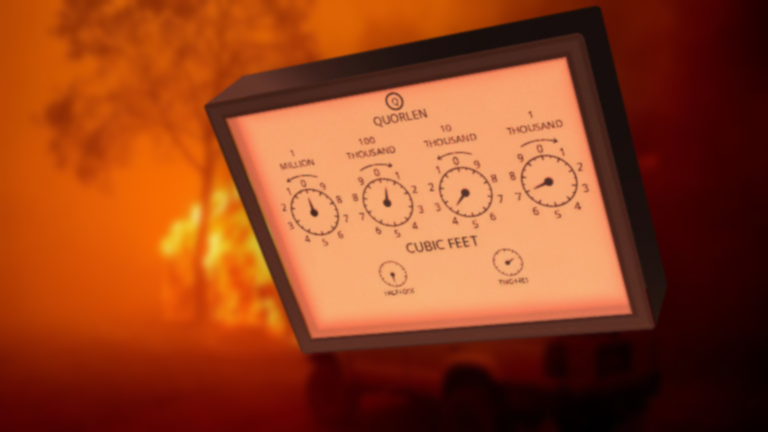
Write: 3700 ft³
